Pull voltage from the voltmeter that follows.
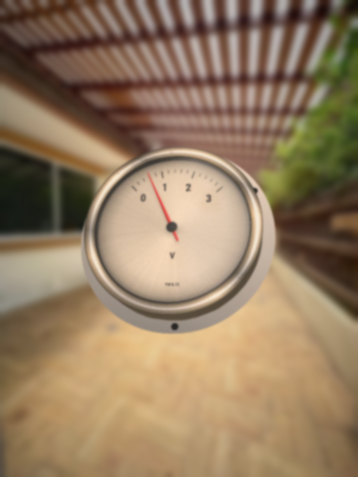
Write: 0.6 V
